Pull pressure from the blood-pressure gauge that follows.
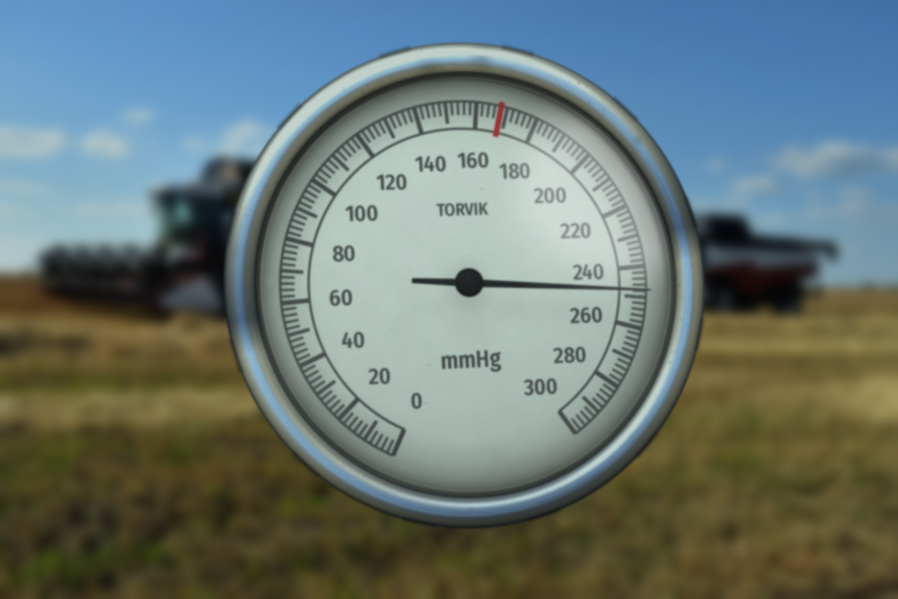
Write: 248 mmHg
